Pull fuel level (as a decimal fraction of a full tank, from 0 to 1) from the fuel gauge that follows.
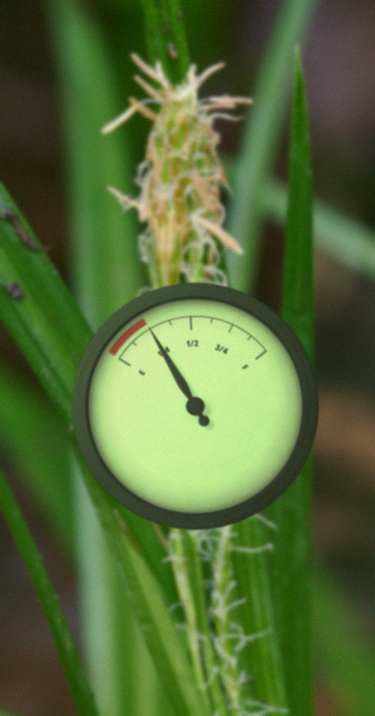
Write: 0.25
